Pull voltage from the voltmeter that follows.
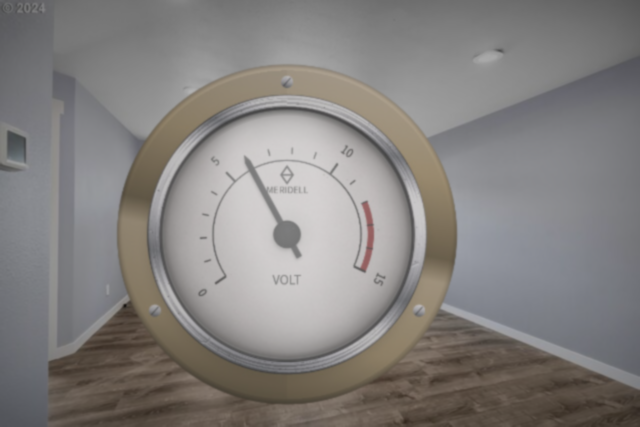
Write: 6 V
